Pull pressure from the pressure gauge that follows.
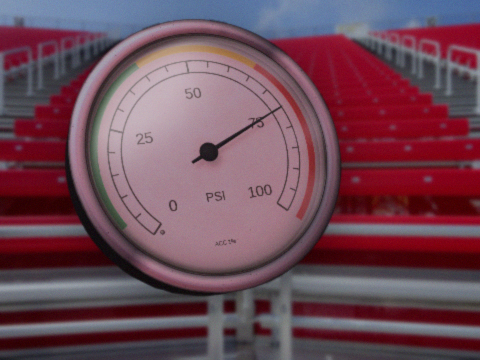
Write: 75 psi
